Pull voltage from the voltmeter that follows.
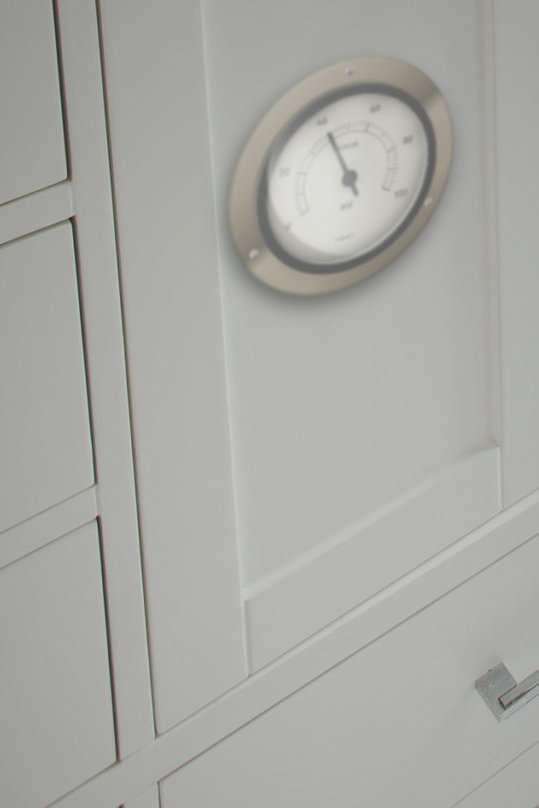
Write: 40 mV
